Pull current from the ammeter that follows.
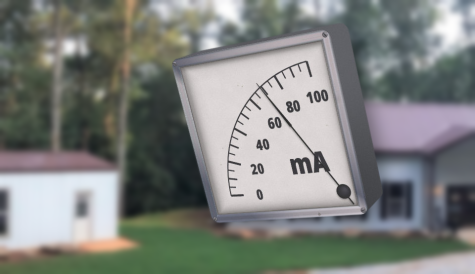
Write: 70 mA
